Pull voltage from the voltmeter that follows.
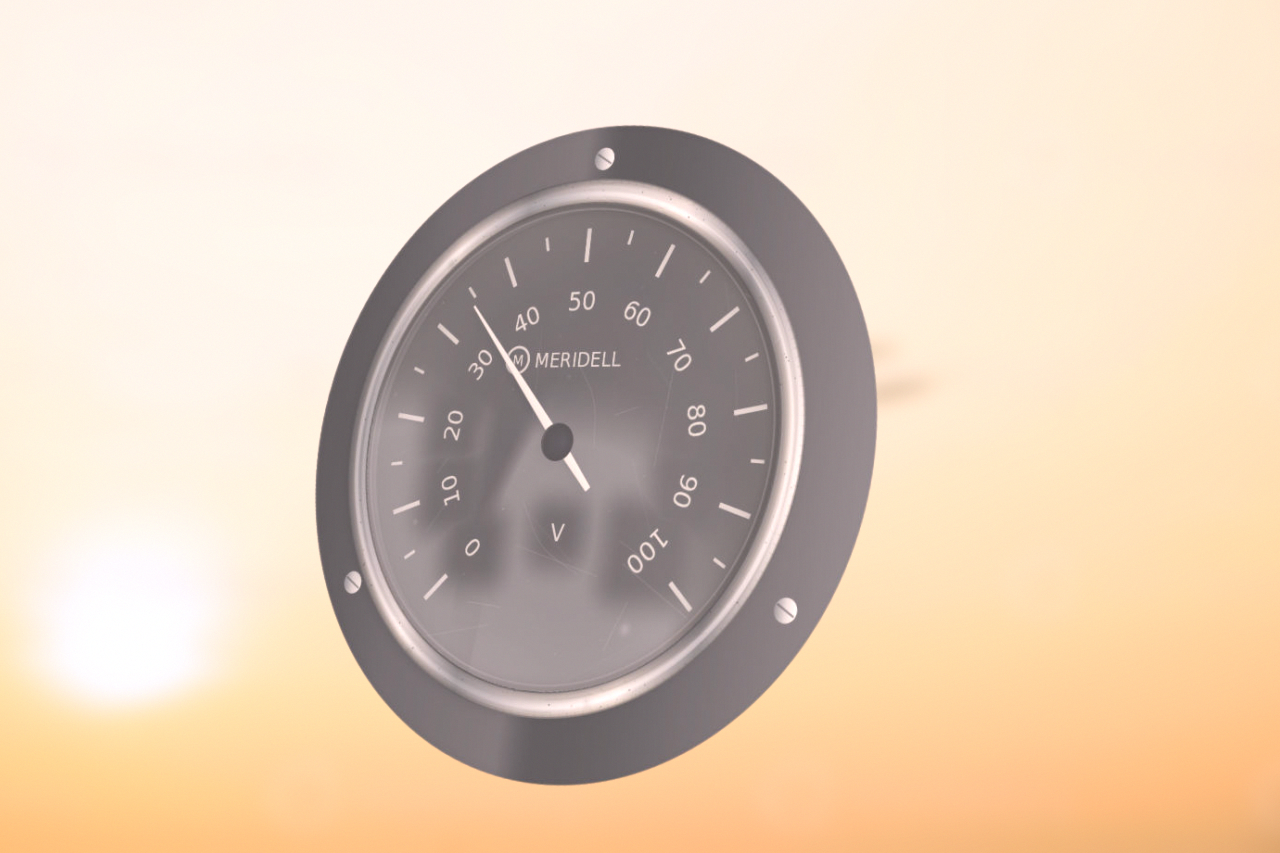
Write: 35 V
